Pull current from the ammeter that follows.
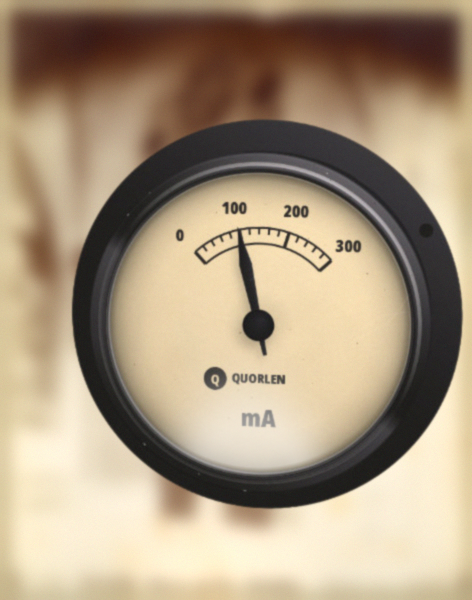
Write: 100 mA
